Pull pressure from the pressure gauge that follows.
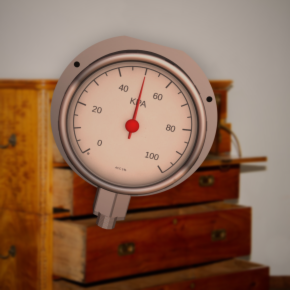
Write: 50 kPa
